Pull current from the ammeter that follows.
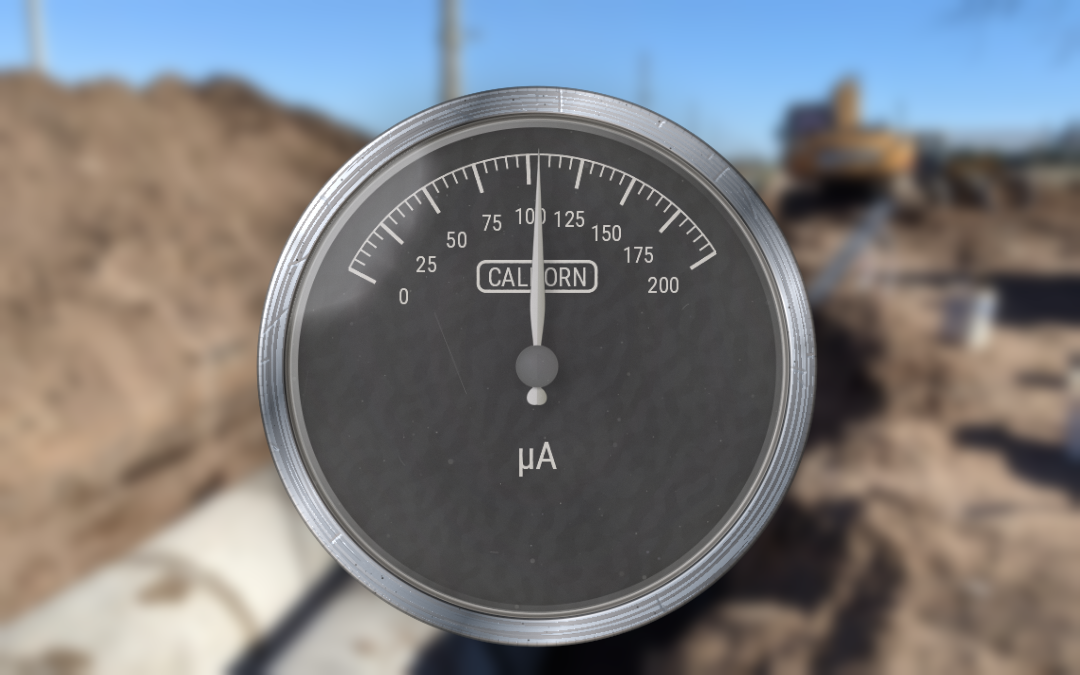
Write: 105 µA
